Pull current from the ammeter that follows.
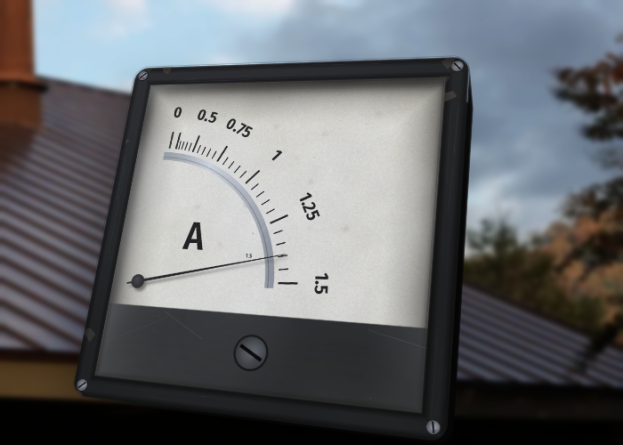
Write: 1.4 A
